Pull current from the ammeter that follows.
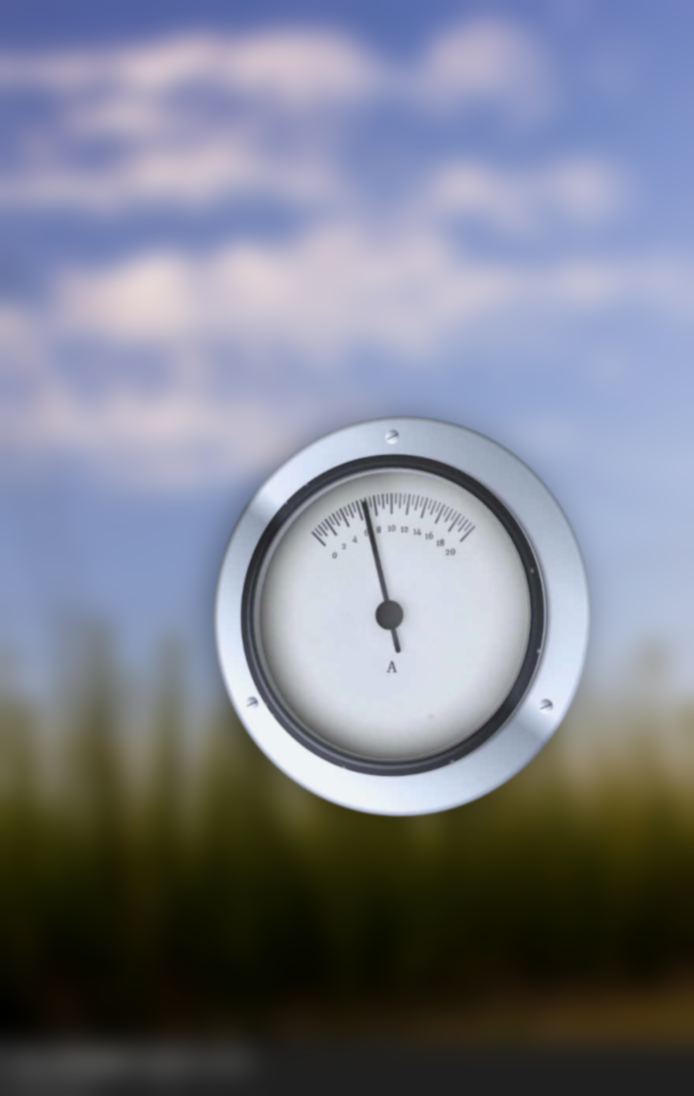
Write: 7 A
